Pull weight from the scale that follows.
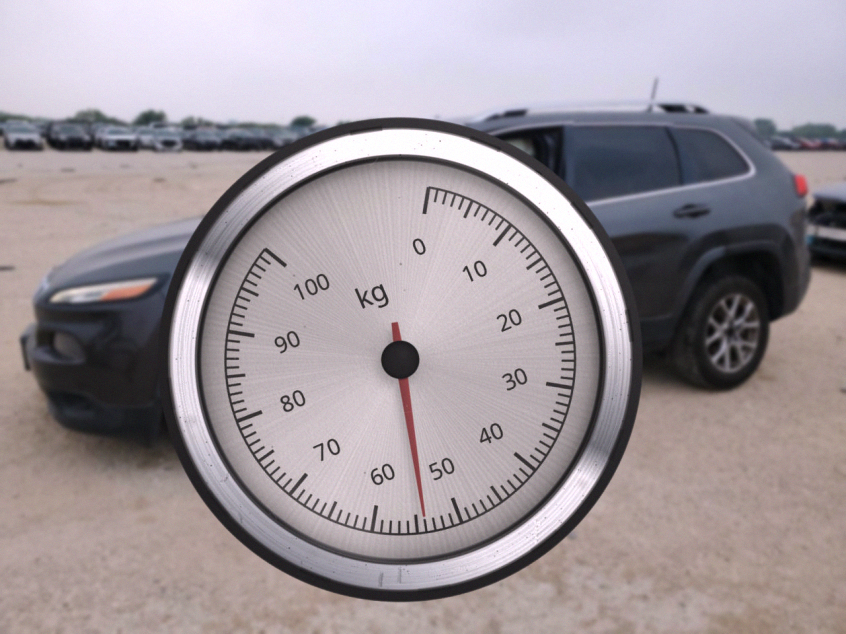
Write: 54 kg
